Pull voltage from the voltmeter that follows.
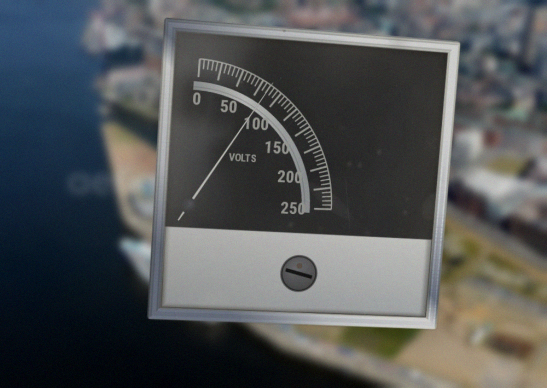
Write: 85 V
